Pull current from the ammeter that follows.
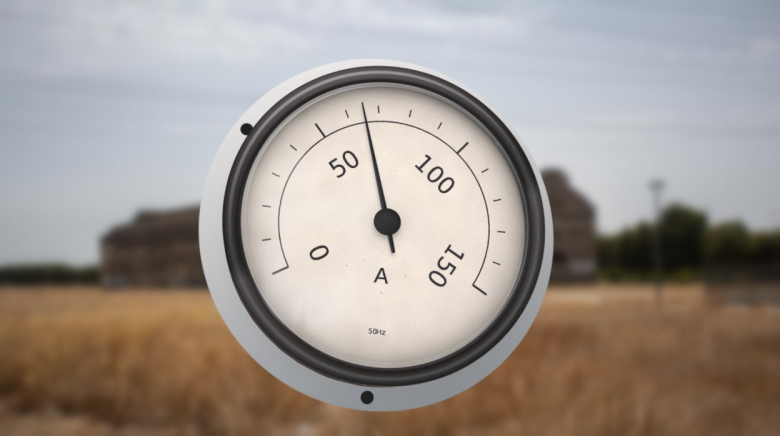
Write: 65 A
